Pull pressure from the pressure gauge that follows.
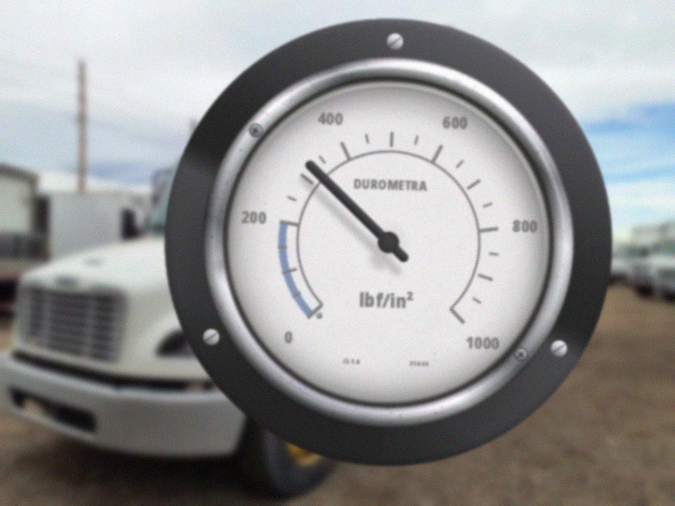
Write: 325 psi
